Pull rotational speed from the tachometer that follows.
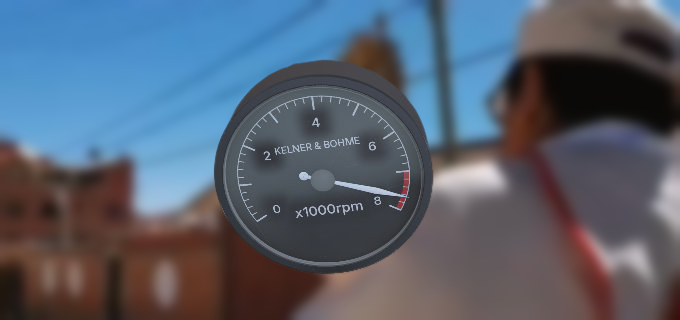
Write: 7600 rpm
